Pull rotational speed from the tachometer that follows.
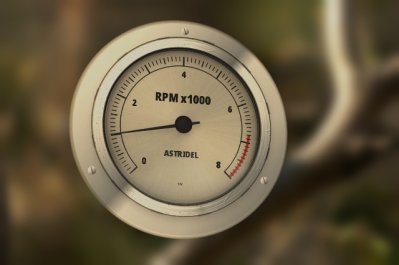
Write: 1000 rpm
